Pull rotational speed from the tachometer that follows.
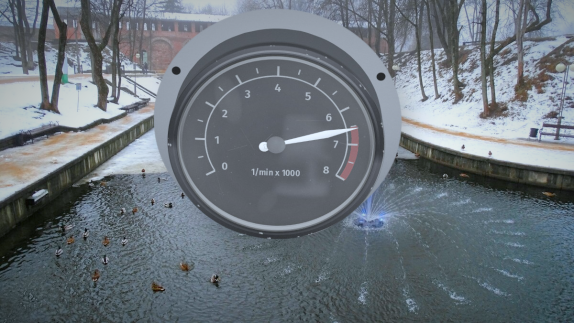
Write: 6500 rpm
